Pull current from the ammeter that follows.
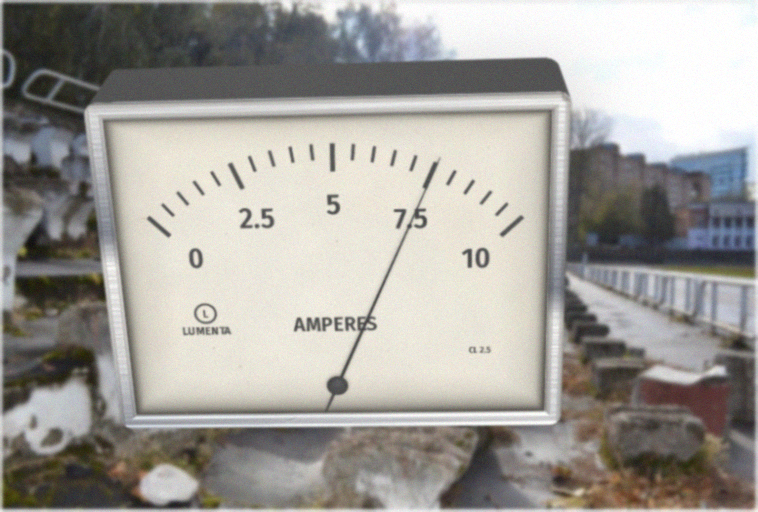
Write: 7.5 A
